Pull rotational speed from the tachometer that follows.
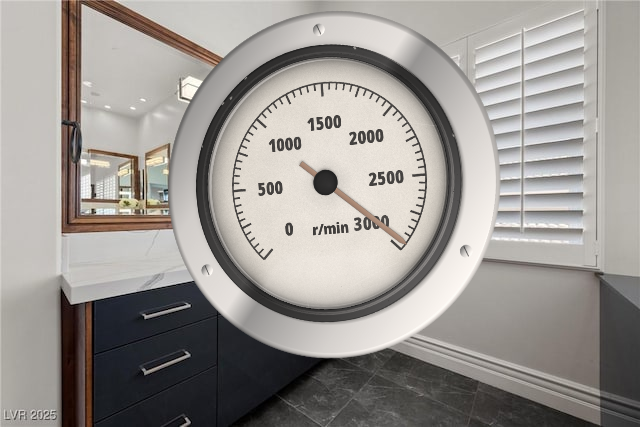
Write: 2950 rpm
